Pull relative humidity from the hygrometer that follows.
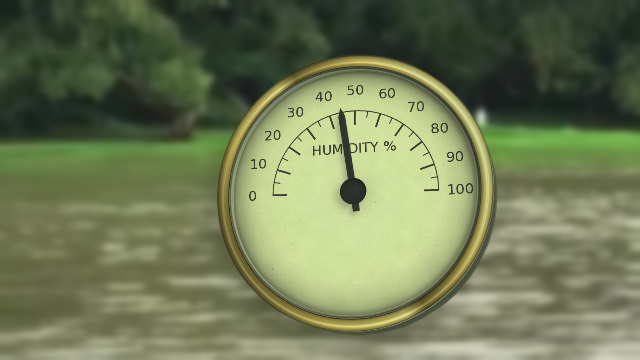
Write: 45 %
